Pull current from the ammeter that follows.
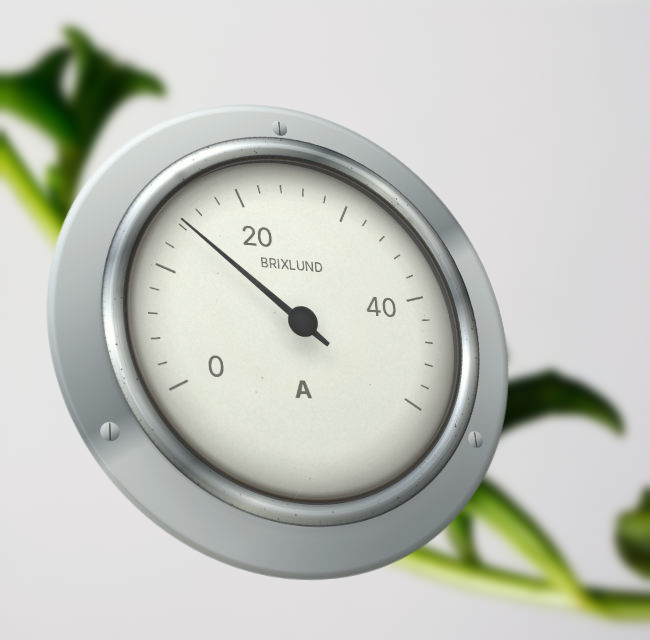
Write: 14 A
